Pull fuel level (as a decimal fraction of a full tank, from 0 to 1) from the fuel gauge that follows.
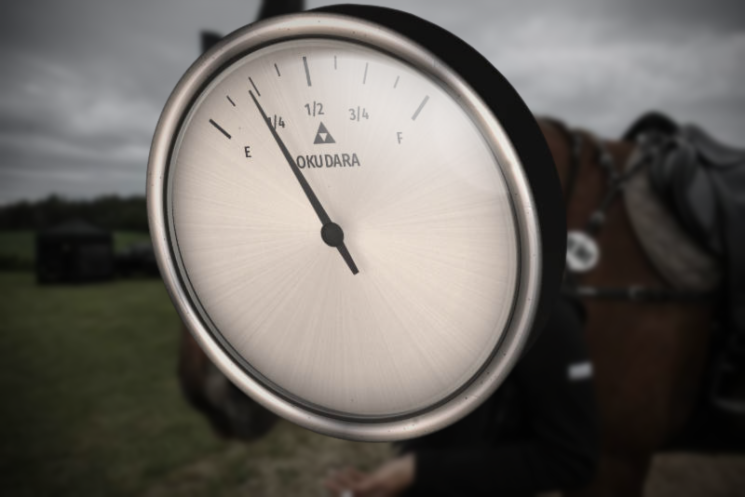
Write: 0.25
